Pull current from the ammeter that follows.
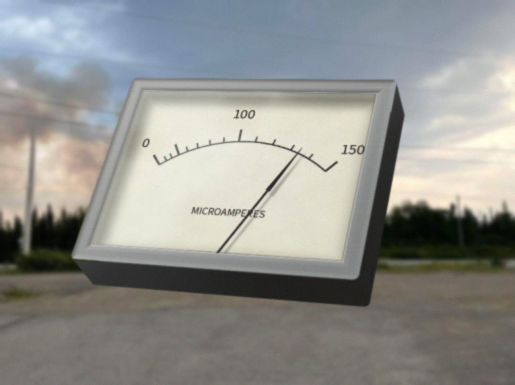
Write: 135 µA
